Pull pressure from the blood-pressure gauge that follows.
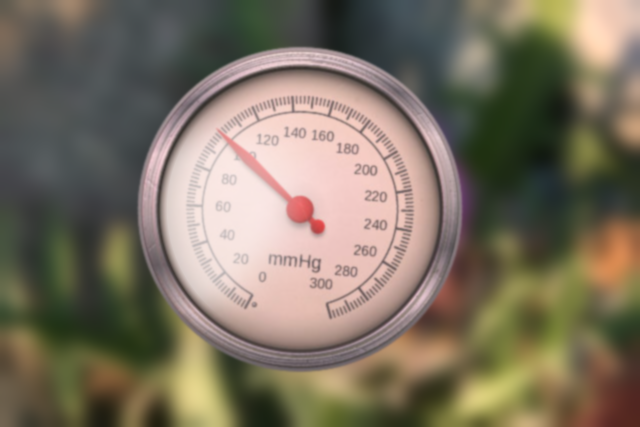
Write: 100 mmHg
